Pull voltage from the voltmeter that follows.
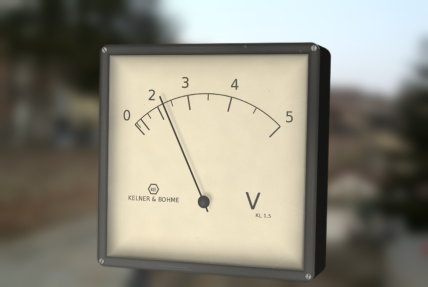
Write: 2.25 V
